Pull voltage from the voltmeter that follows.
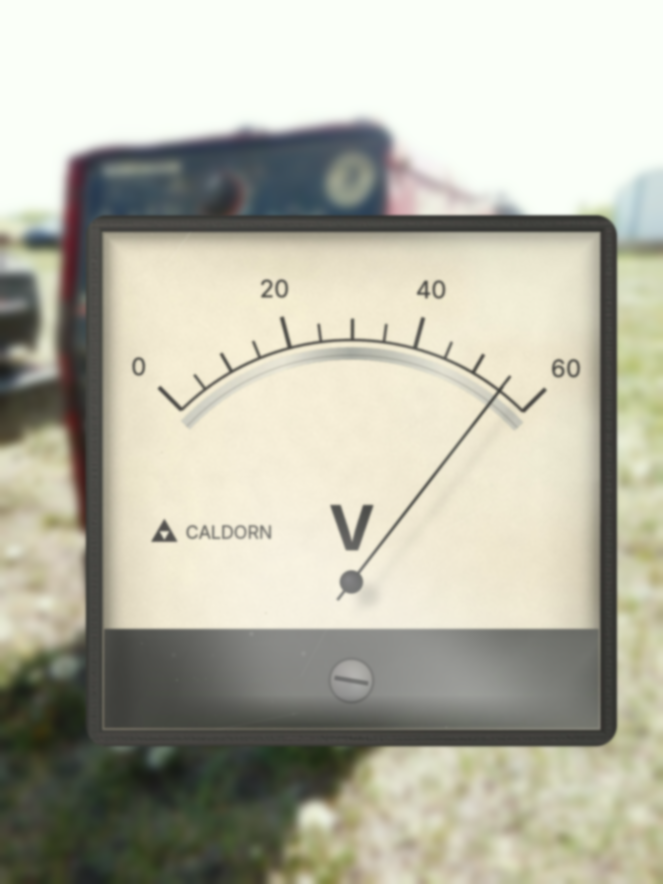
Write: 55 V
